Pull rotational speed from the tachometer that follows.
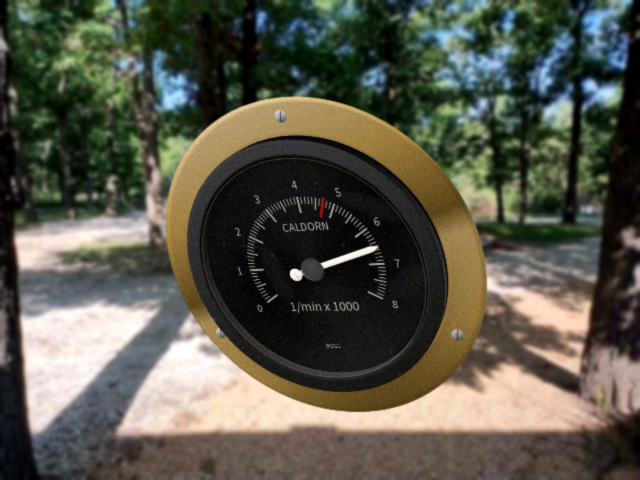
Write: 6500 rpm
